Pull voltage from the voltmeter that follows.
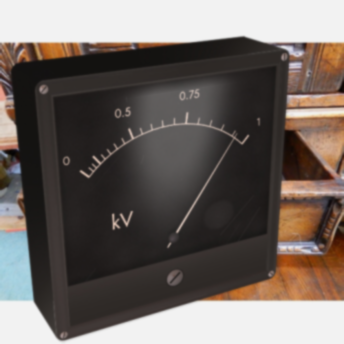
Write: 0.95 kV
